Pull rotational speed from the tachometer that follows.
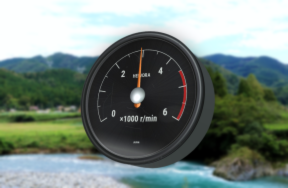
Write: 3000 rpm
